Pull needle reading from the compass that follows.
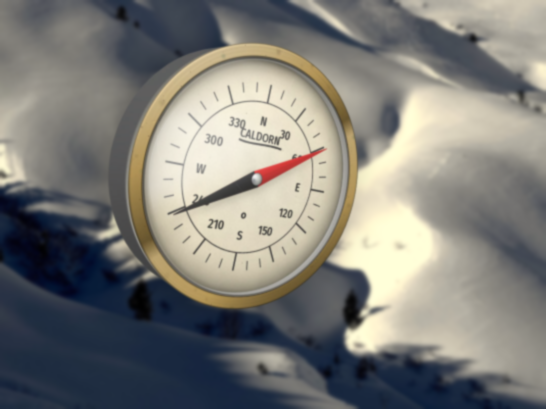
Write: 60 °
